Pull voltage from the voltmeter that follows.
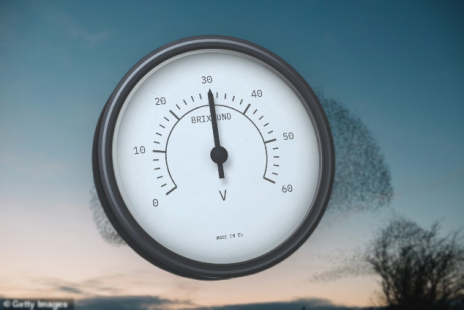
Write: 30 V
